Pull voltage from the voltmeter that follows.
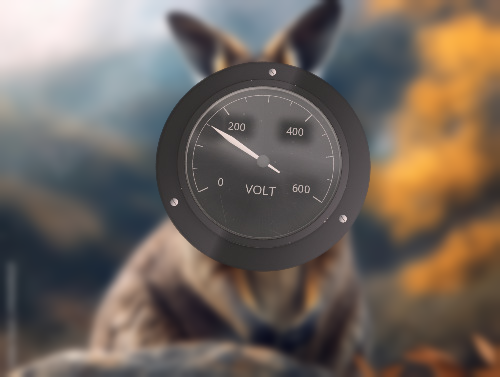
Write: 150 V
